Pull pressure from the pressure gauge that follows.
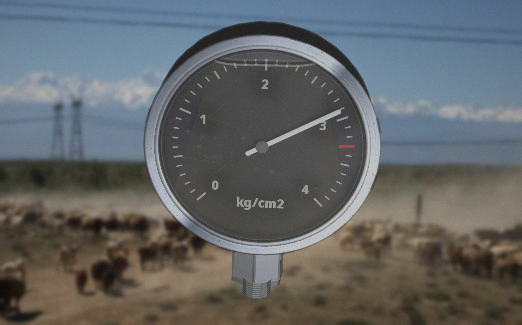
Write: 2.9 kg/cm²
